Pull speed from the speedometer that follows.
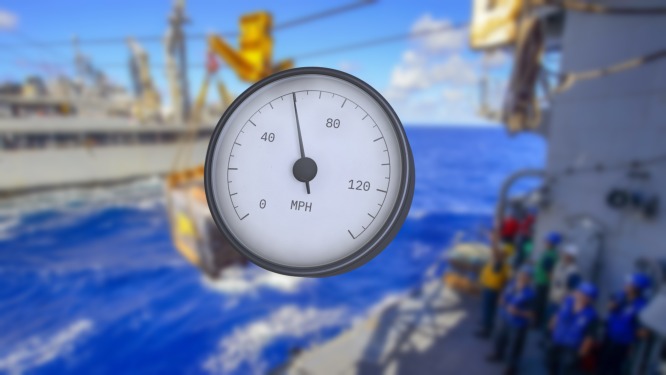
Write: 60 mph
